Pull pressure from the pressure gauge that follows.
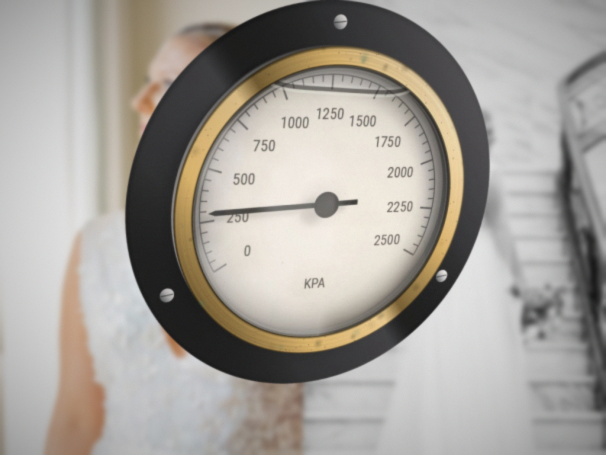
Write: 300 kPa
